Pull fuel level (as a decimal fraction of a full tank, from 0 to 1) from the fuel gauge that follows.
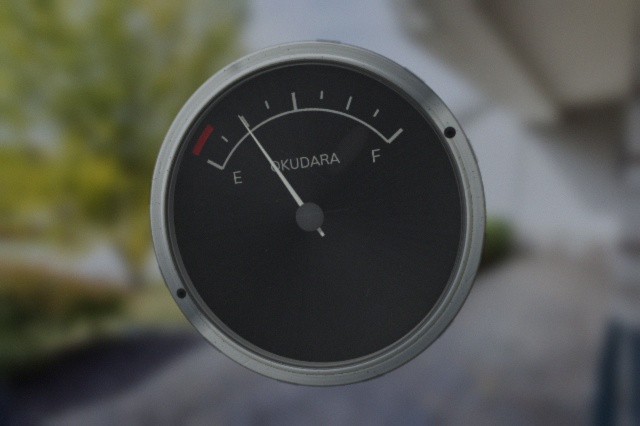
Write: 0.25
